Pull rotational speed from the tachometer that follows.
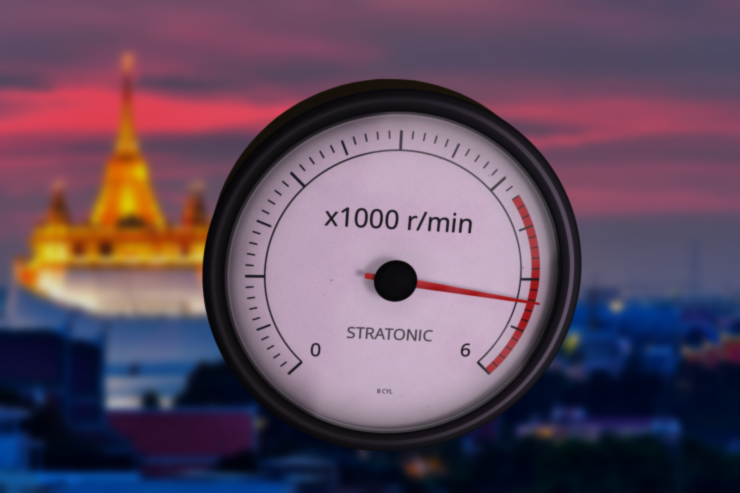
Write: 5200 rpm
